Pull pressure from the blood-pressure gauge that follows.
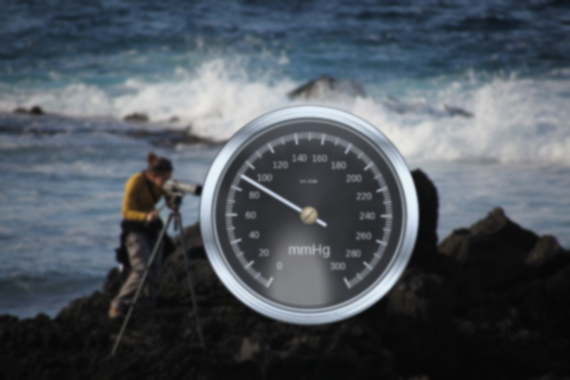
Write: 90 mmHg
